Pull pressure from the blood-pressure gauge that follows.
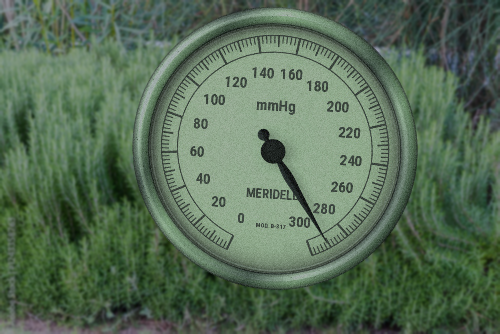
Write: 290 mmHg
